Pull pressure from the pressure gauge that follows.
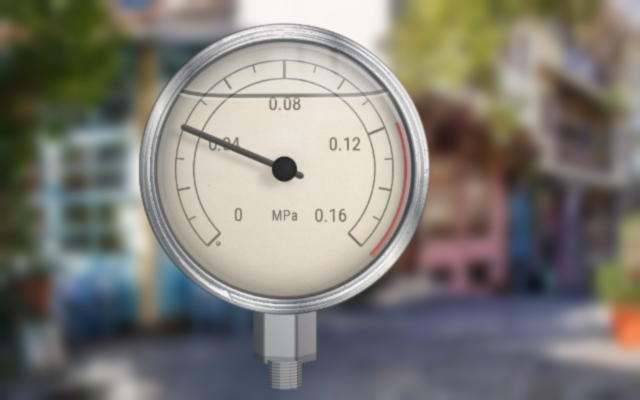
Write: 0.04 MPa
